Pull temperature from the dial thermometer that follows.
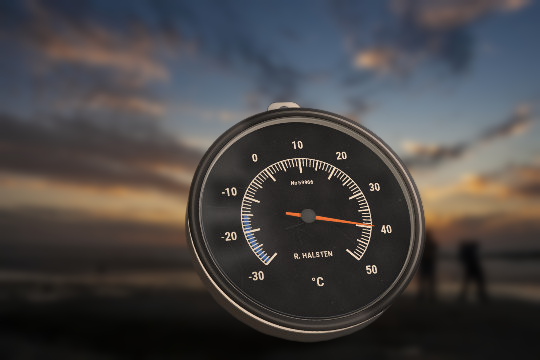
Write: 40 °C
